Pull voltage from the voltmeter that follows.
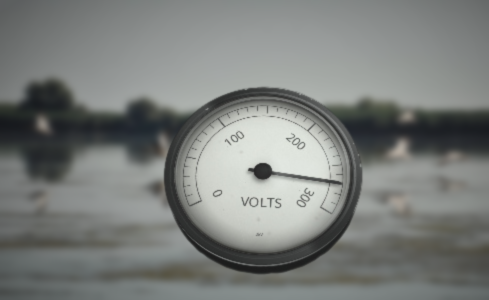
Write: 270 V
